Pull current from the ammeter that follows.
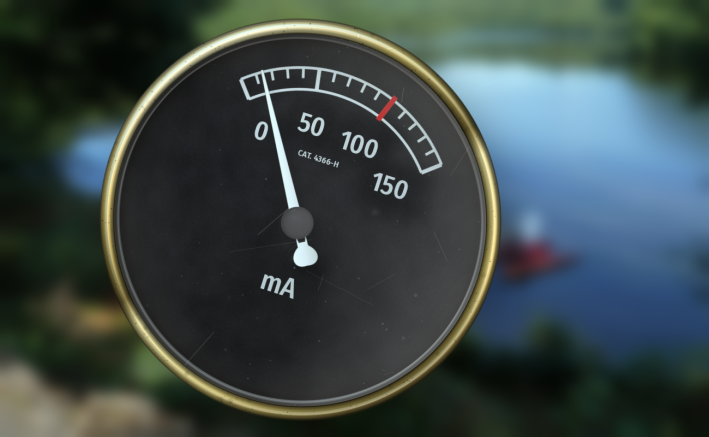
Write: 15 mA
